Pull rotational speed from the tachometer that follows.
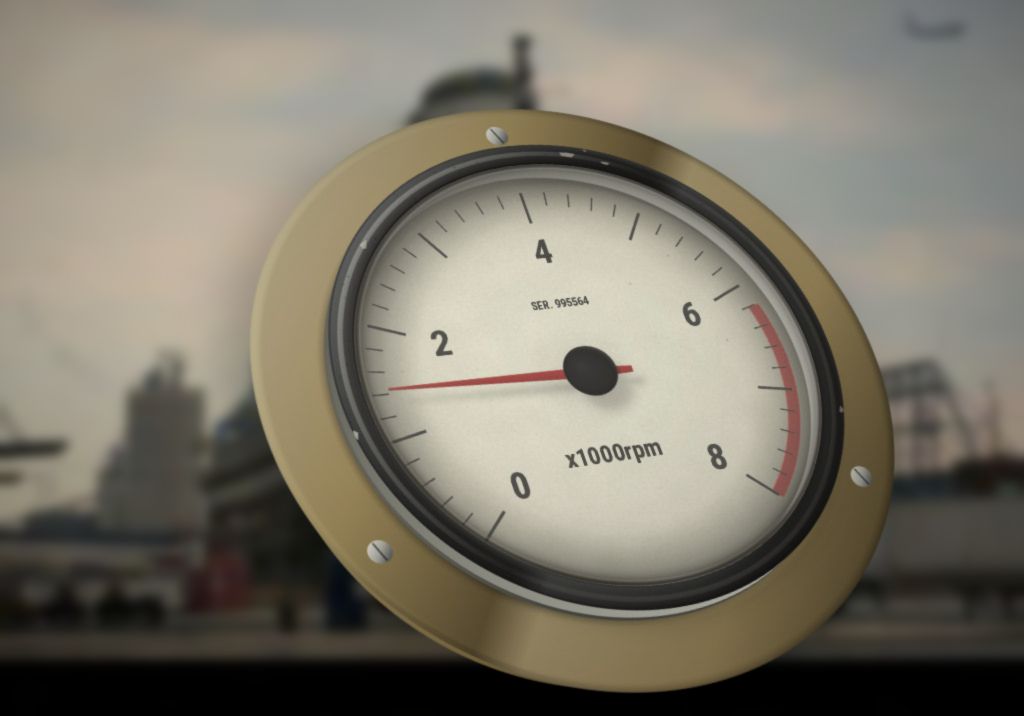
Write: 1400 rpm
